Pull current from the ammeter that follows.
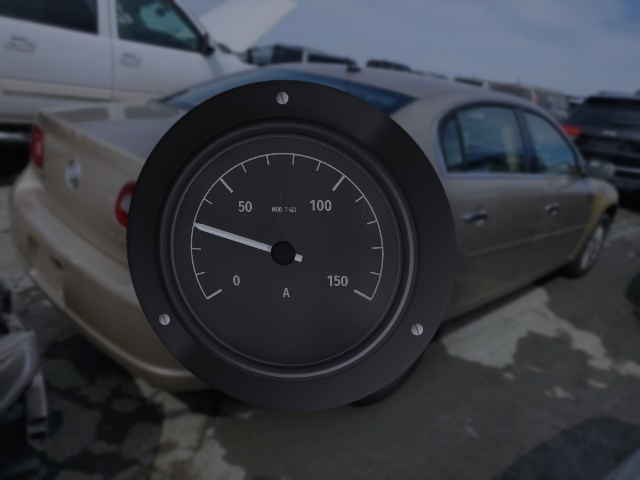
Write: 30 A
